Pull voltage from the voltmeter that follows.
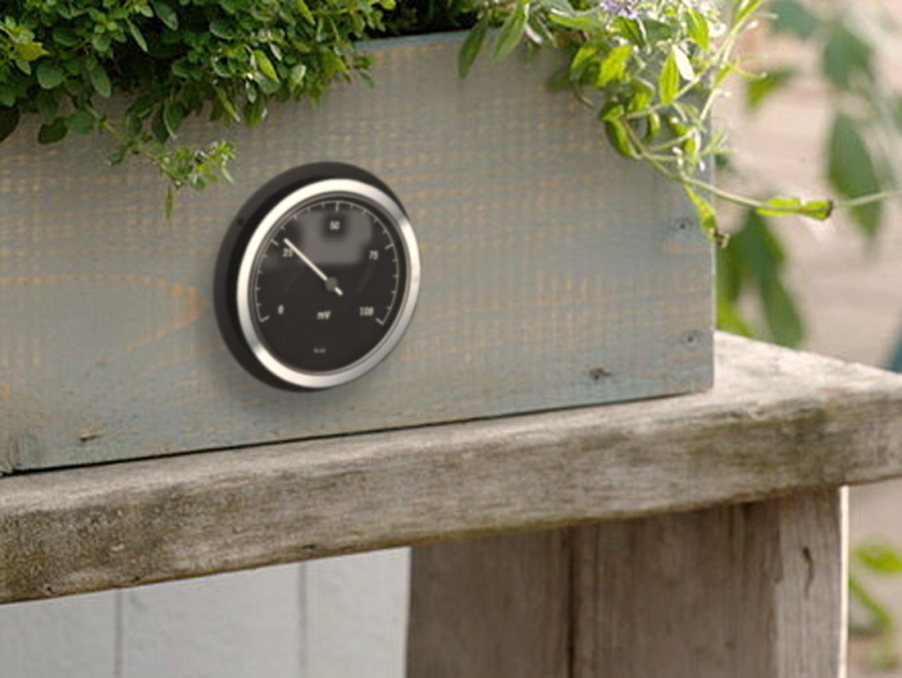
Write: 27.5 mV
